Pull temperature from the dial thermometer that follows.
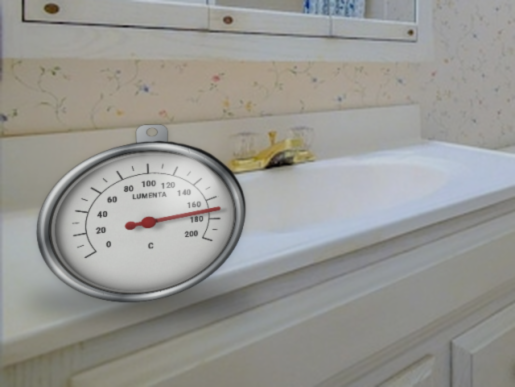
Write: 170 °C
